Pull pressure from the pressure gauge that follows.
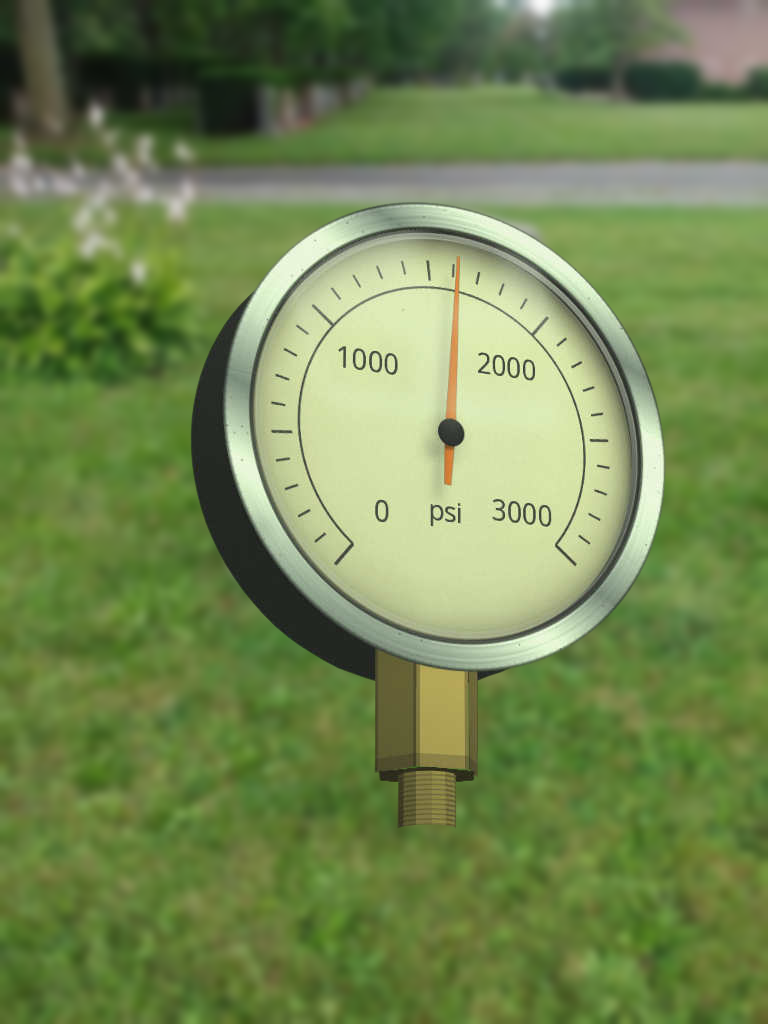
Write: 1600 psi
